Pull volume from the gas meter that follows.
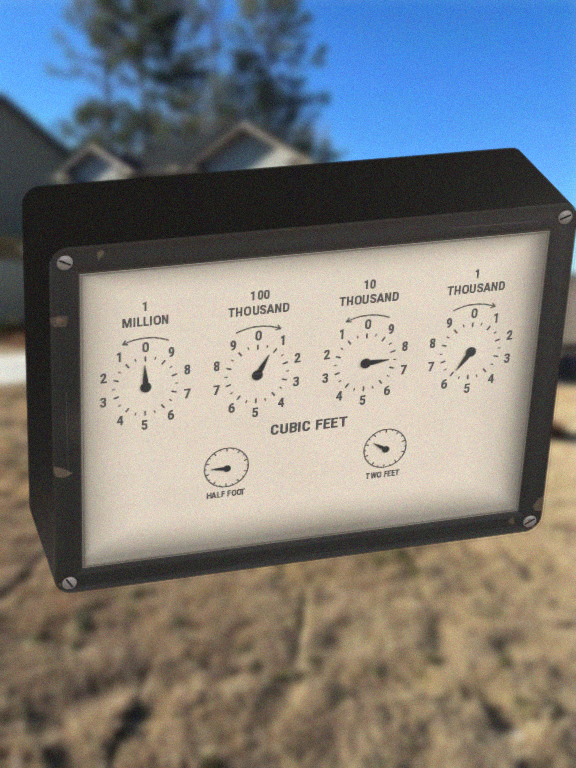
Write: 7600 ft³
